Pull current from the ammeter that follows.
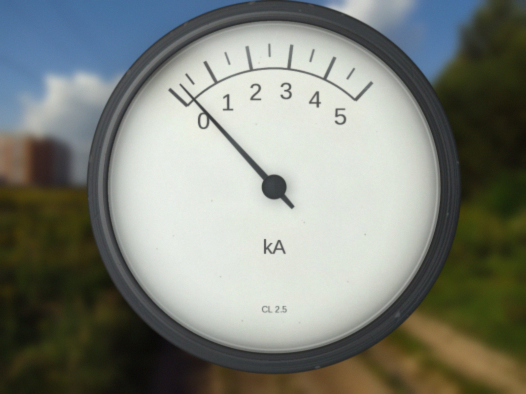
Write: 0.25 kA
